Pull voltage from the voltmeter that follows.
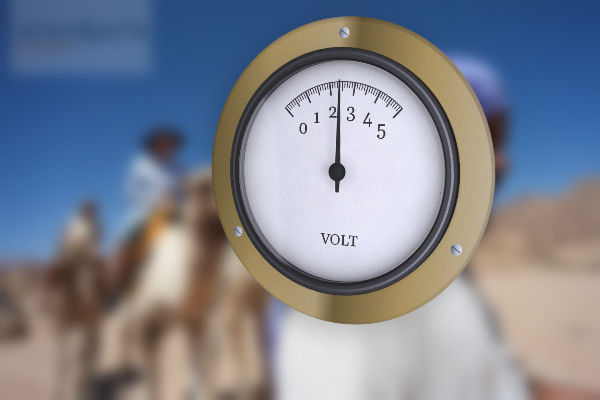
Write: 2.5 V
